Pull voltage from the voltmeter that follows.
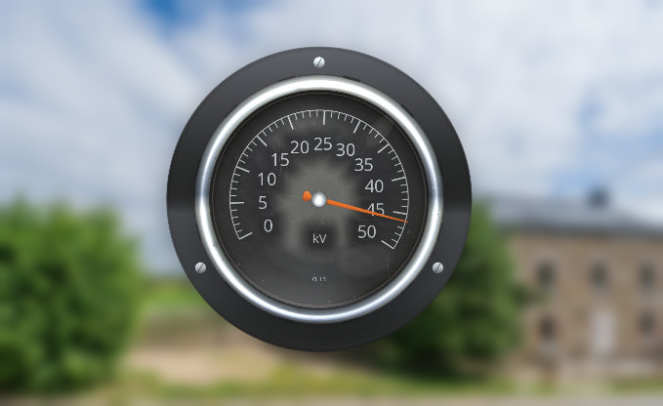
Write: 46 kV
